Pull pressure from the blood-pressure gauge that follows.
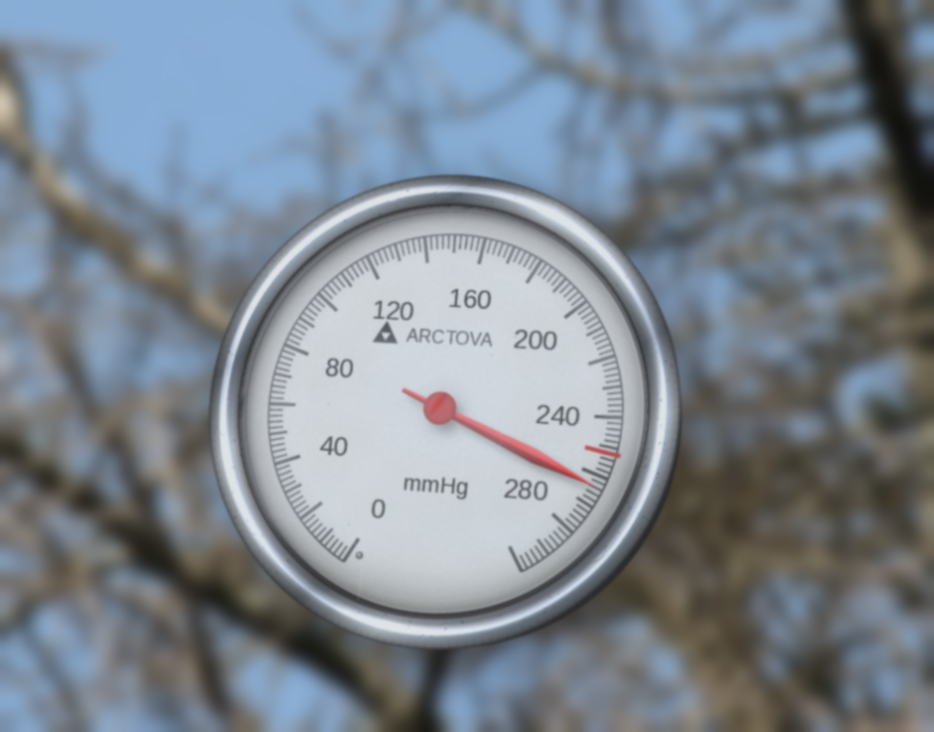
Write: 264 mmHg
